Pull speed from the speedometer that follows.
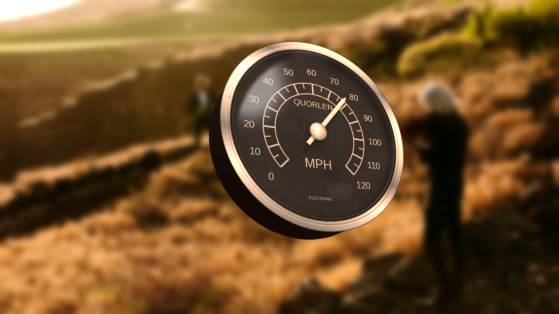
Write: 77.5 mph
